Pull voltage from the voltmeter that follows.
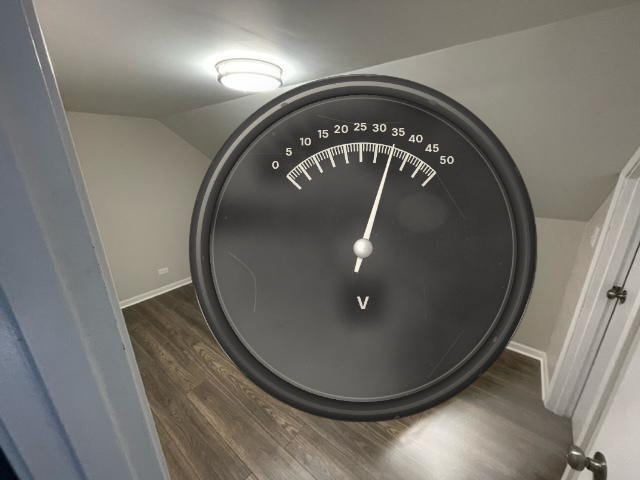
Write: 35 V
